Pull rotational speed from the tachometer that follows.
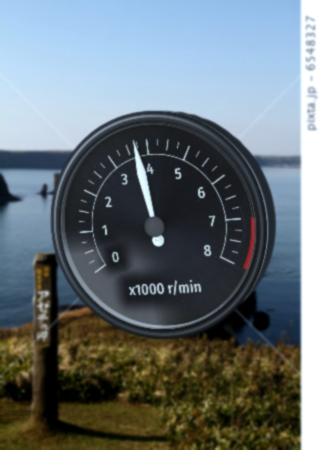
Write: 3750 rpm
